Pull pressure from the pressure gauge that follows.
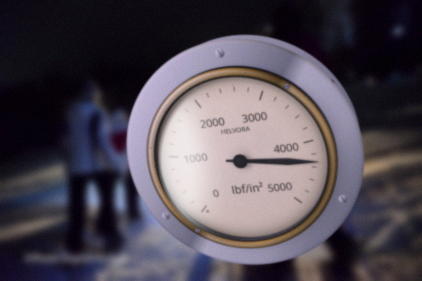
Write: 4300 psi
